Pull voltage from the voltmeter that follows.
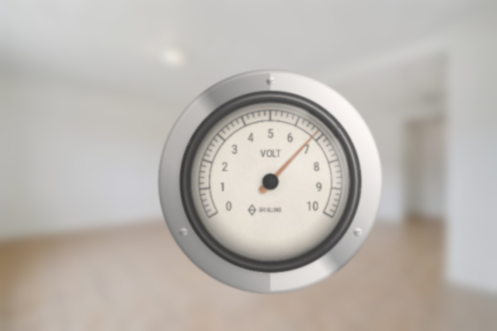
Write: 6.8 V
